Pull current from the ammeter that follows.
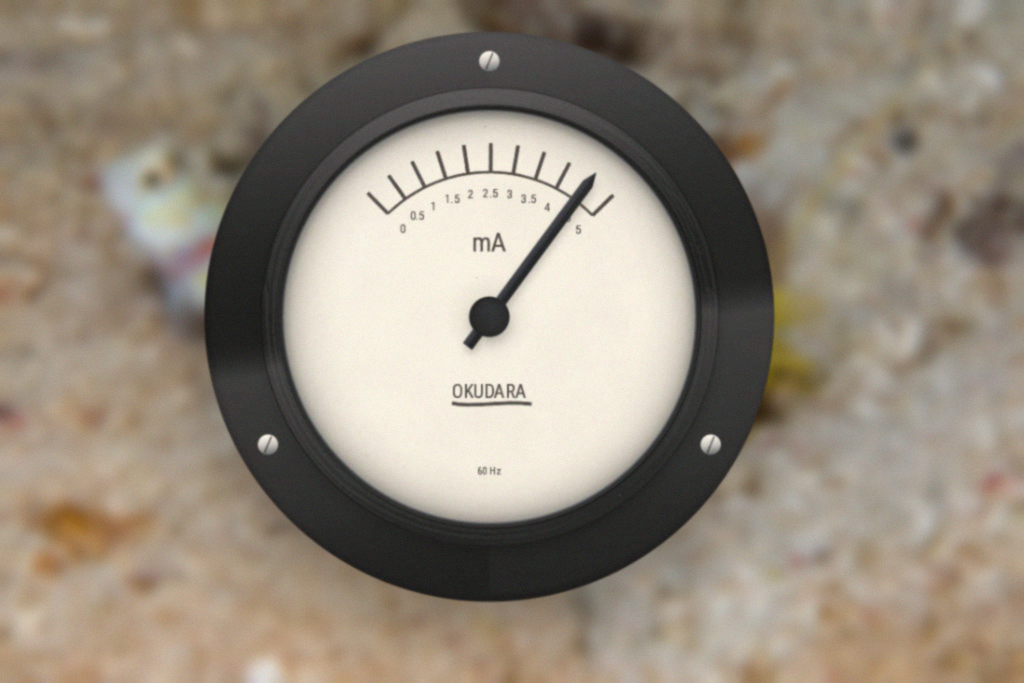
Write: 4.5 mA
